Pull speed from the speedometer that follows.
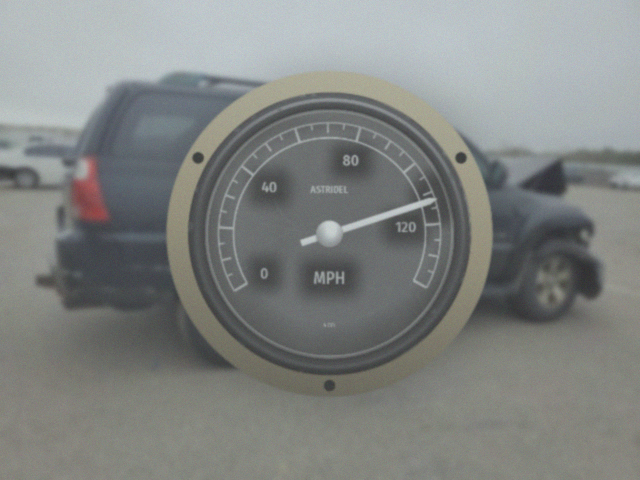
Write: 112.5 mph
